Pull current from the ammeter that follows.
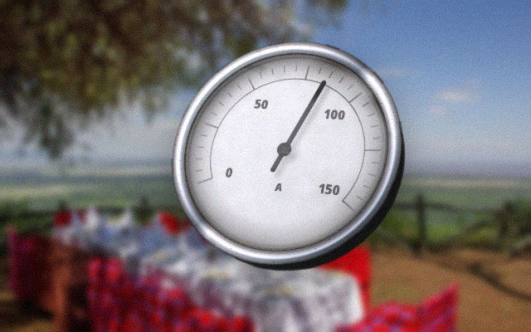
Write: 85 A
